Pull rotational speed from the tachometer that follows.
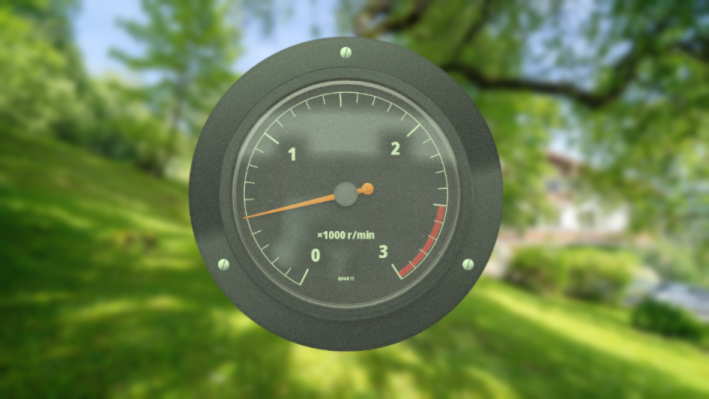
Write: 500 rpm
